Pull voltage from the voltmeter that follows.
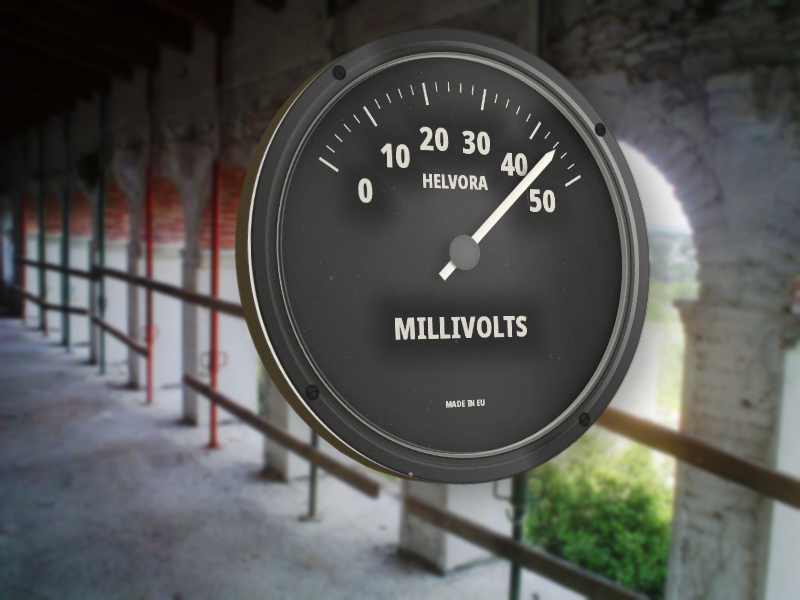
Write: 44 mV
